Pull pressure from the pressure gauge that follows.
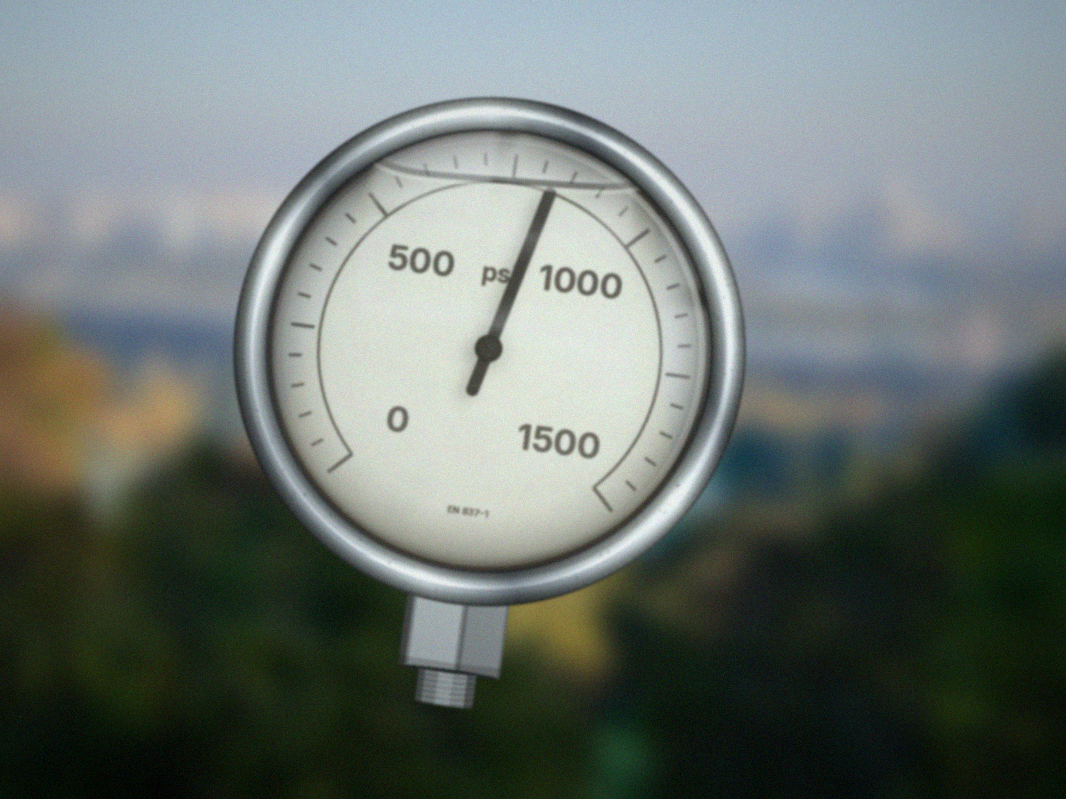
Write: 825 psi
